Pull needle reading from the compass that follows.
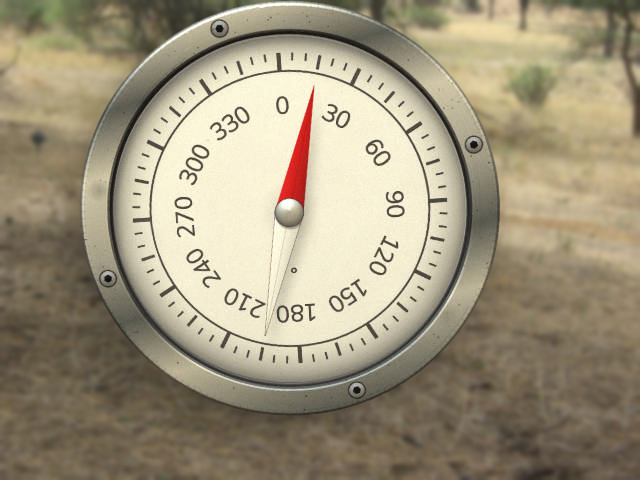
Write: 15 °
